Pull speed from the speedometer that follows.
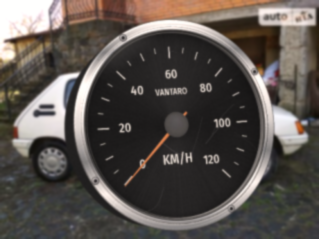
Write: 0 km/h
